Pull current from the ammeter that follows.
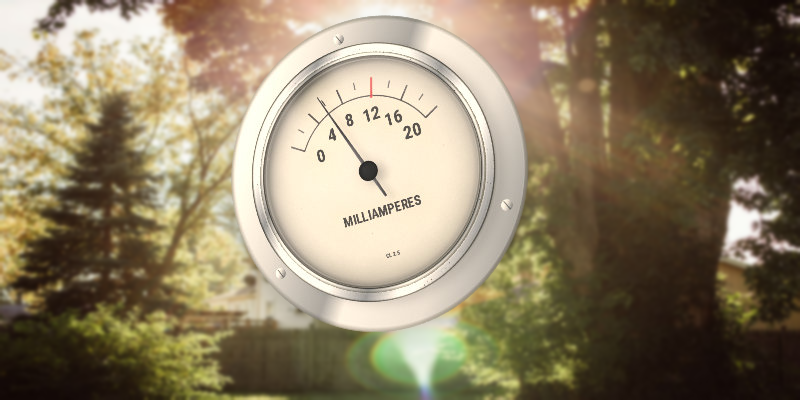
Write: 6 mA
